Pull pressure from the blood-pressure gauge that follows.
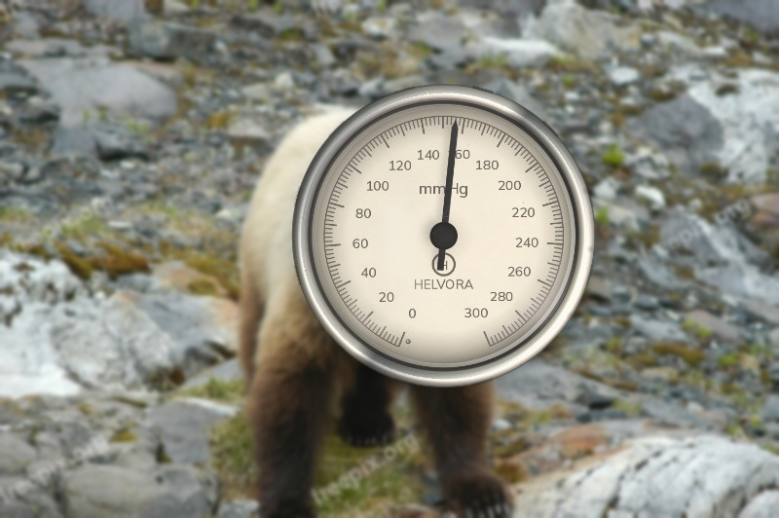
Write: 156 mmHg
